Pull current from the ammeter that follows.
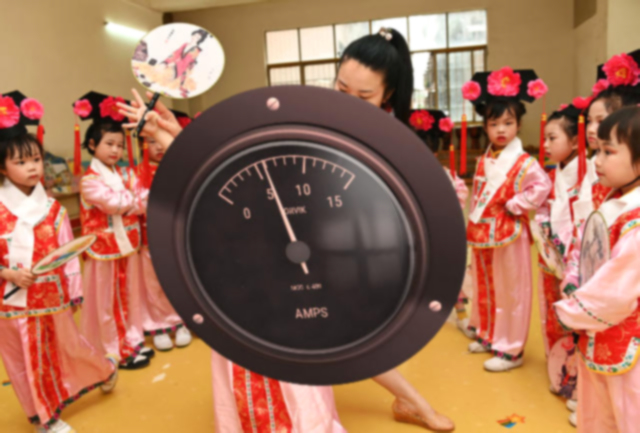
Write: 6 A
